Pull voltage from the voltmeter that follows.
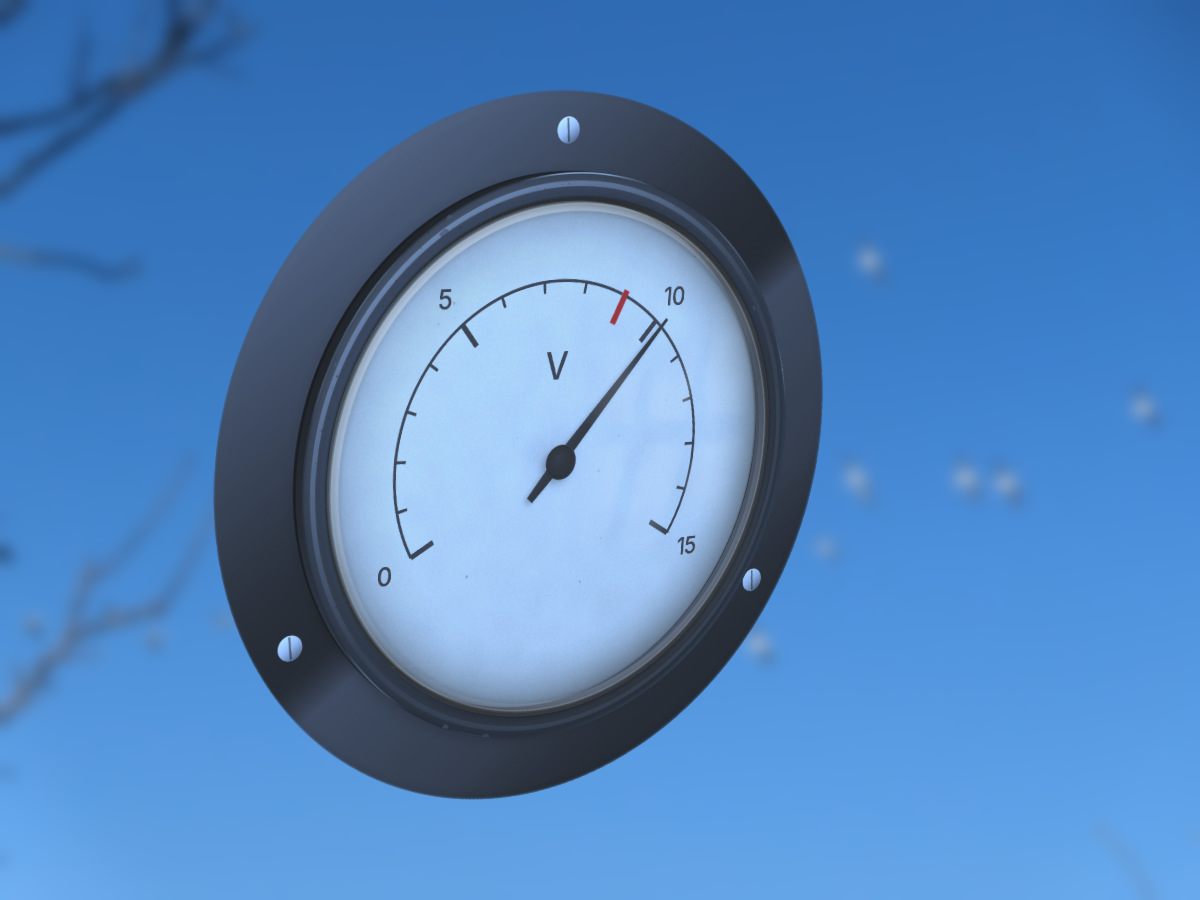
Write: 10 V
